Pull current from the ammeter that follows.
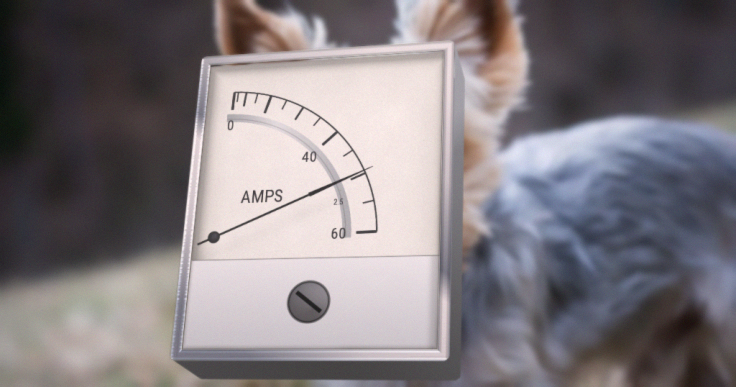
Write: 50 A
